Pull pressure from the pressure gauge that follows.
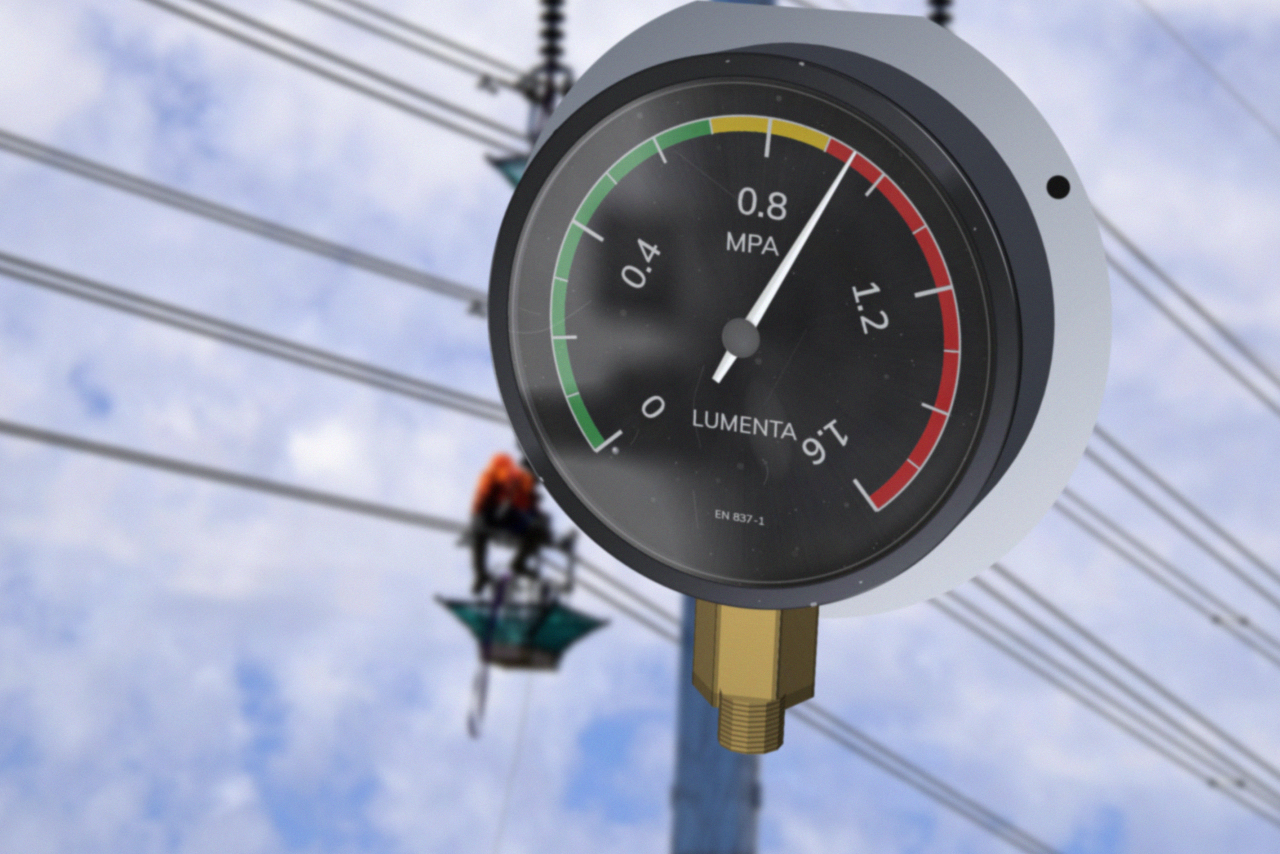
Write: 0.95 MPa
